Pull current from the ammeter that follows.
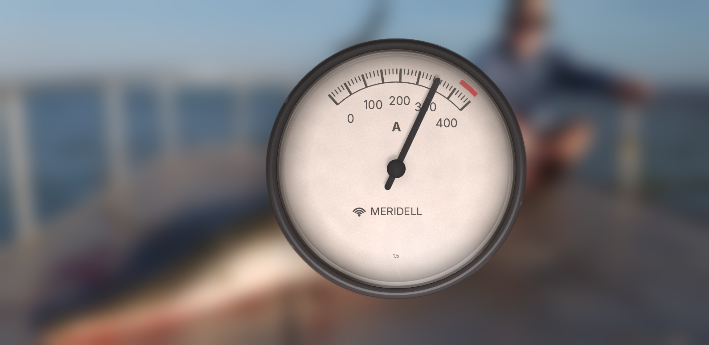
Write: 300 A
